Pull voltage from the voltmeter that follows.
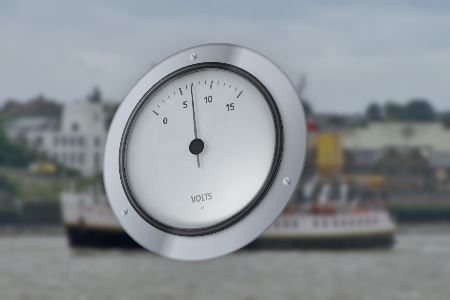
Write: 7 V
